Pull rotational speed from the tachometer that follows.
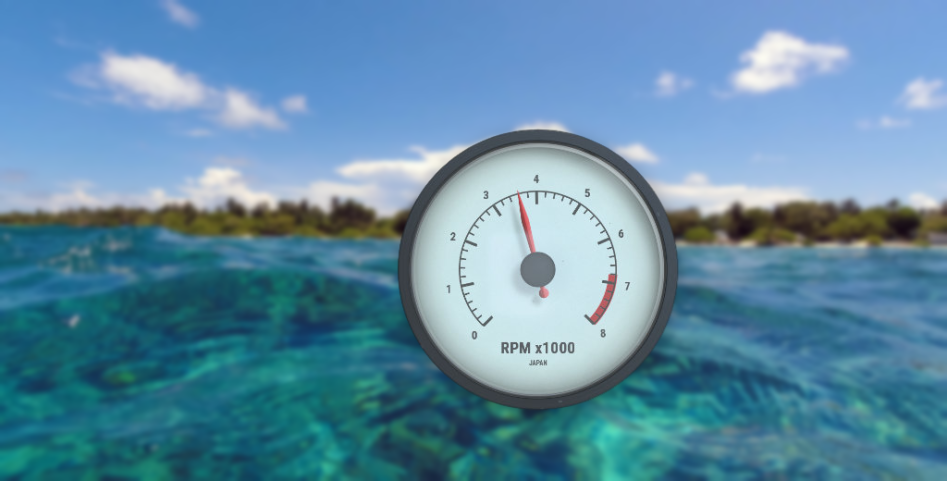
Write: 3600 rpm
